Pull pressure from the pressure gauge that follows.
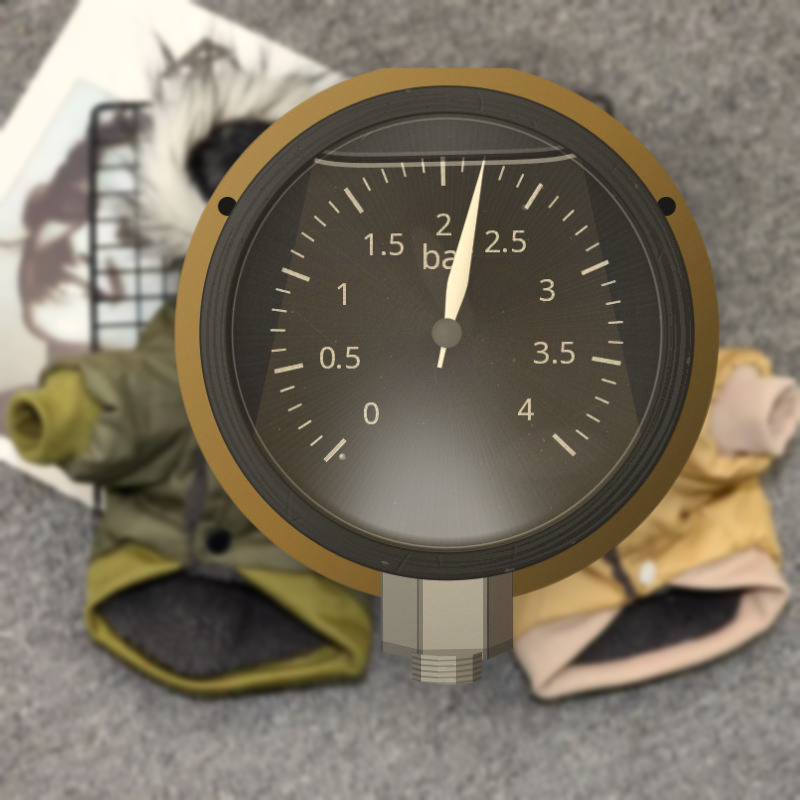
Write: 2.2 bar
